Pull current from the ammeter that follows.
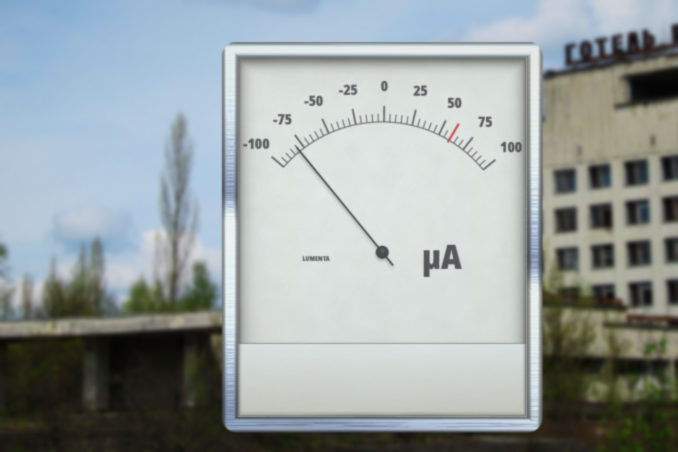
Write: -80 µA
